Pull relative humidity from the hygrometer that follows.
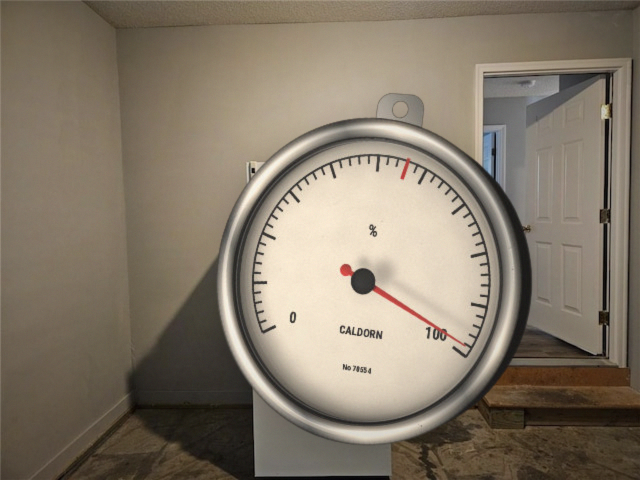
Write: 98 %
